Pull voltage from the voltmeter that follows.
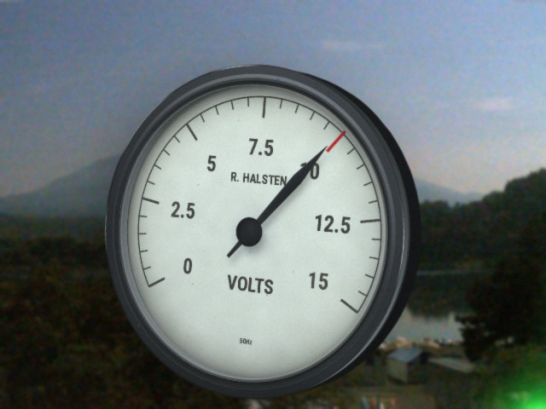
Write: 10 V
